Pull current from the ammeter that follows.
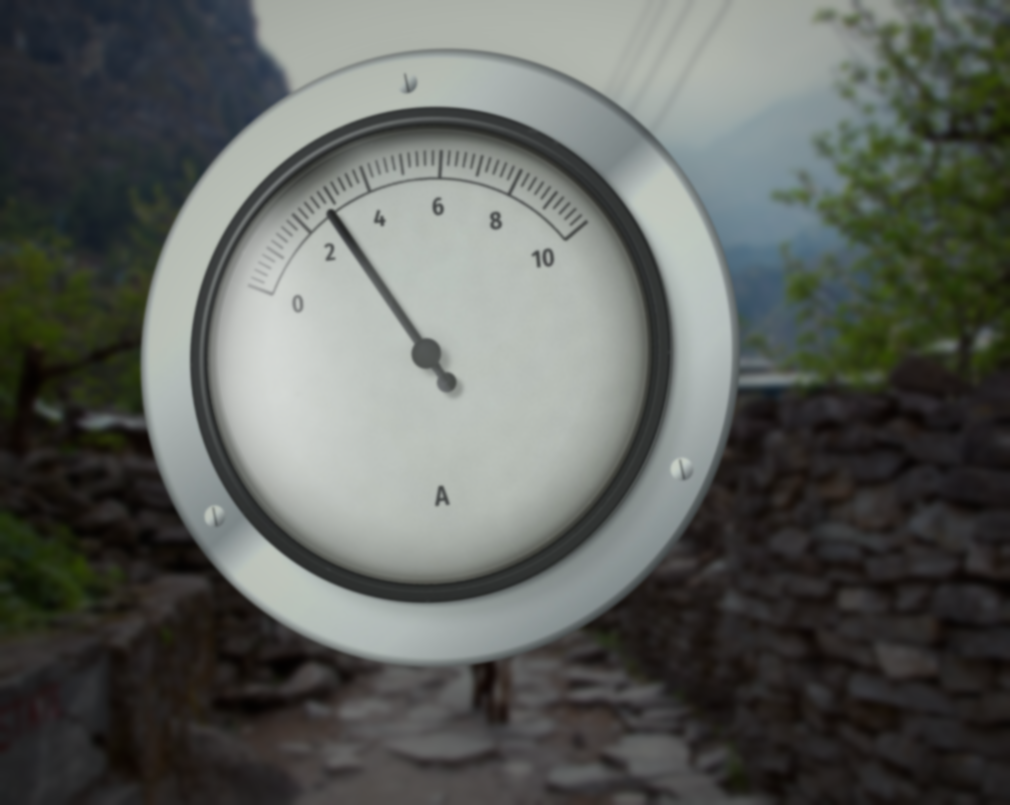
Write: 2.8 A
